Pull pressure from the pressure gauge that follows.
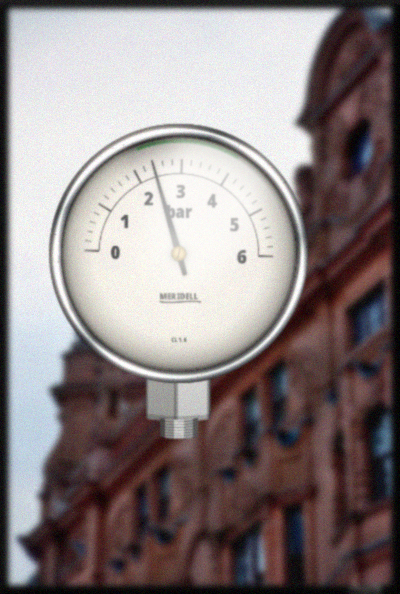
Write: 2.4 bar
